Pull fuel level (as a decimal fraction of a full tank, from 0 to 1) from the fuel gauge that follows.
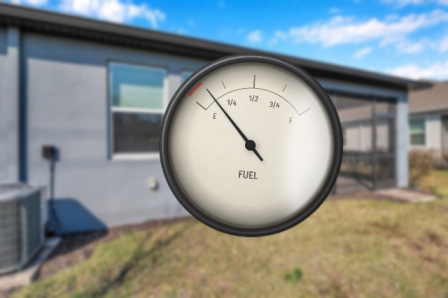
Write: 0.125
